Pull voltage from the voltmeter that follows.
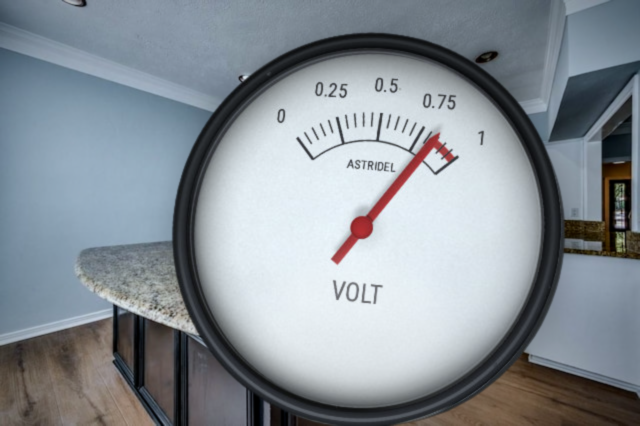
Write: 0.85 V
